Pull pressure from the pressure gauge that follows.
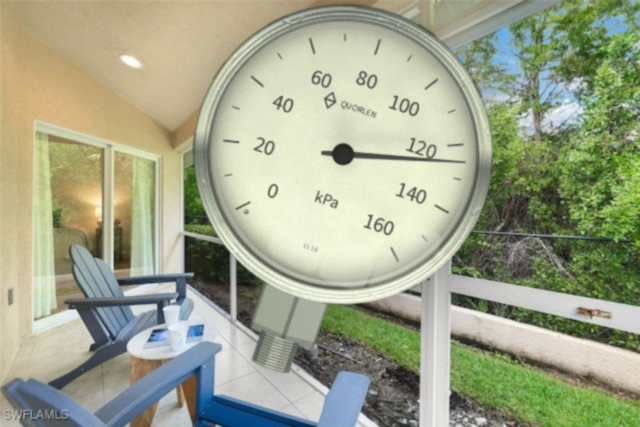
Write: 125 kPa
